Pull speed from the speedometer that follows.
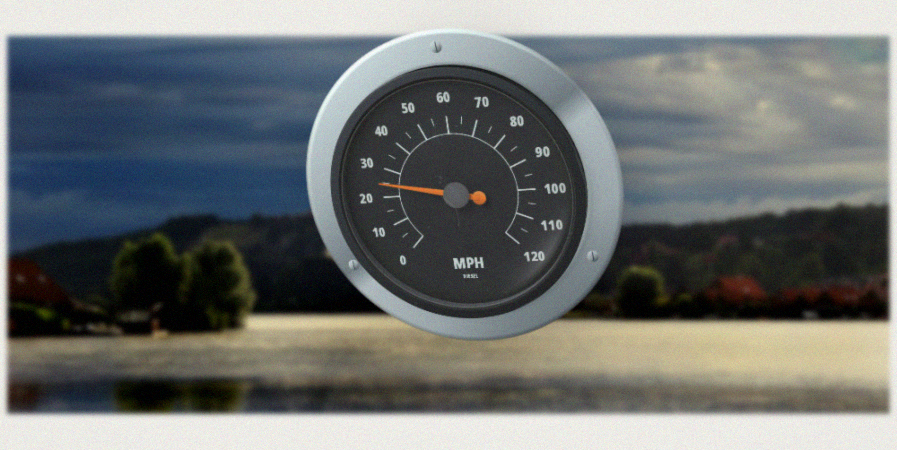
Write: 25 mph
